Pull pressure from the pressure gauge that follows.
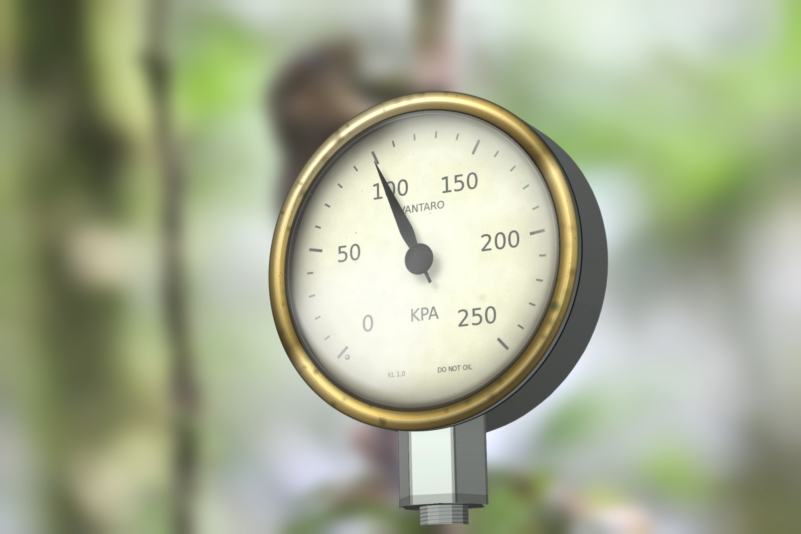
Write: 100 kPa
